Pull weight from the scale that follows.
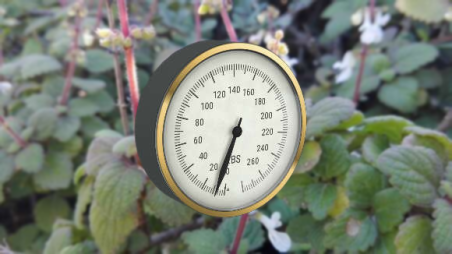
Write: 10 lb
